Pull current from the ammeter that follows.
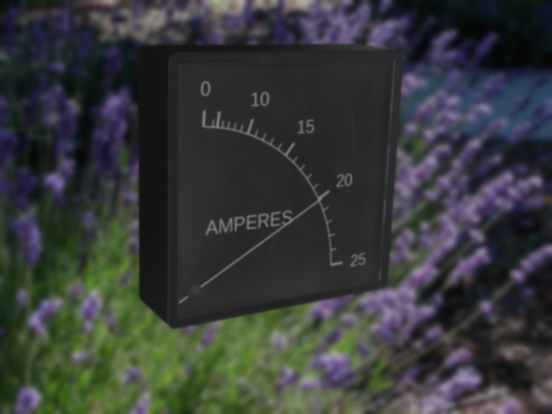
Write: 20 A
